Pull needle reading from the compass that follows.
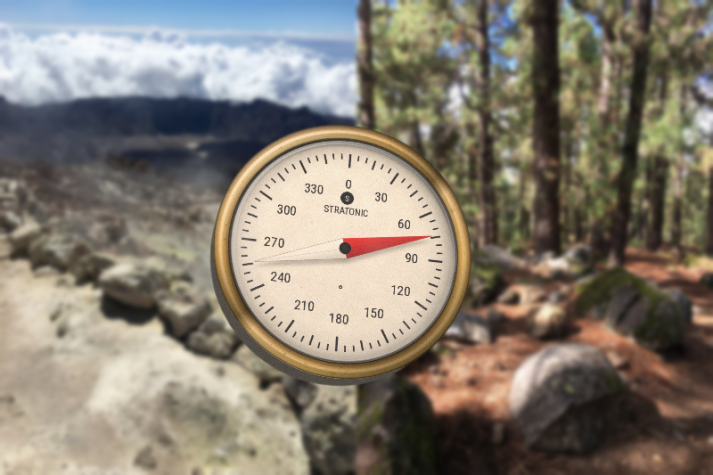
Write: 75 °
